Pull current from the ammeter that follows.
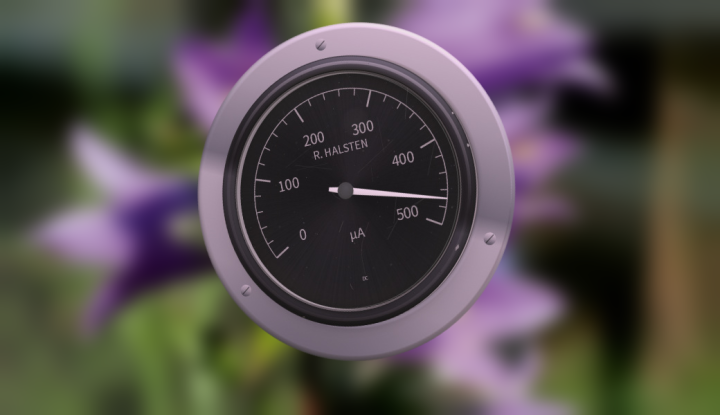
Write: 470 µA
